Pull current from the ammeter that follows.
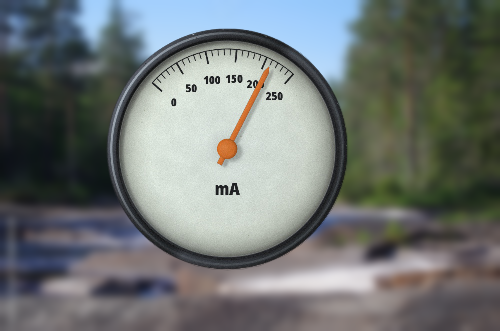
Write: 210 mA
